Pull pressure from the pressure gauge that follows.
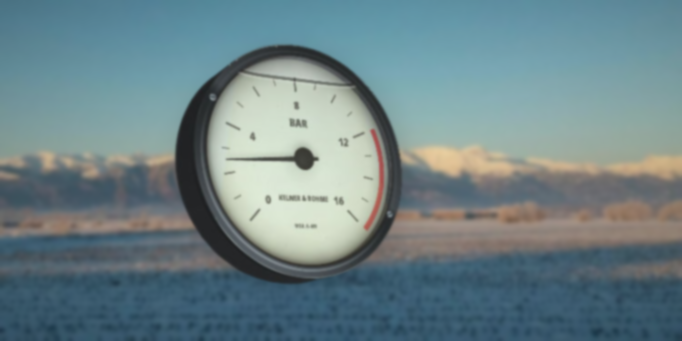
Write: 2.5 bar
